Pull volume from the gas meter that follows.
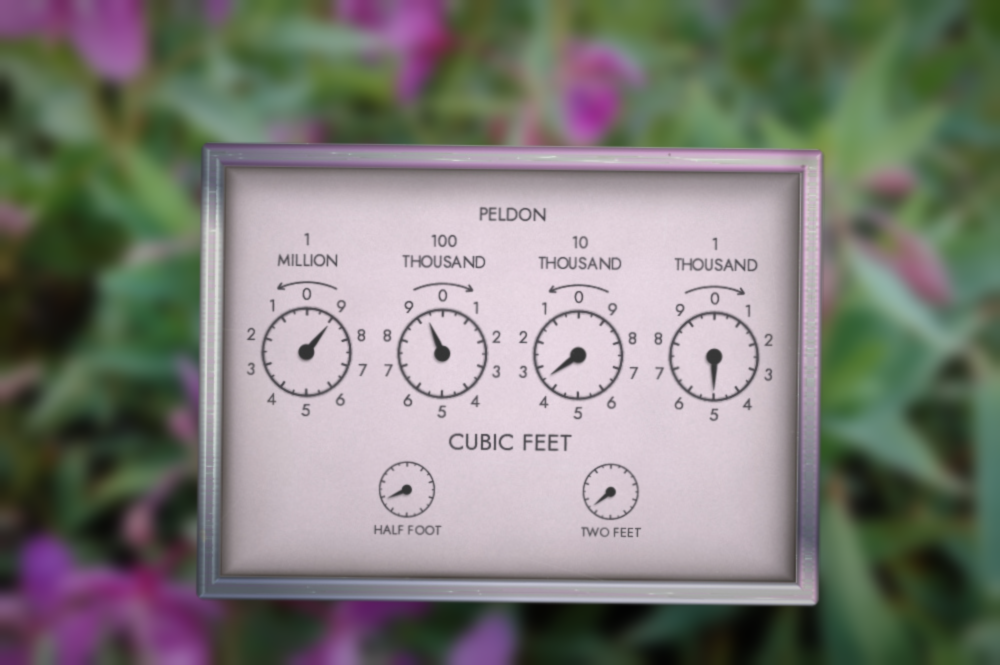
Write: 893500 ft³
